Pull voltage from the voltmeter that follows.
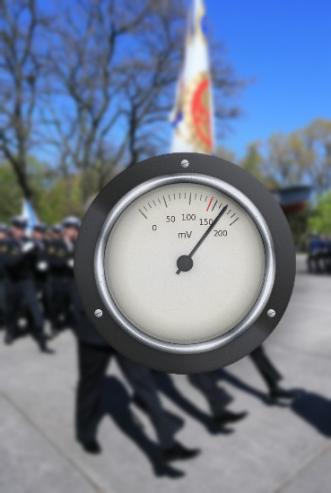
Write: 170 mV
